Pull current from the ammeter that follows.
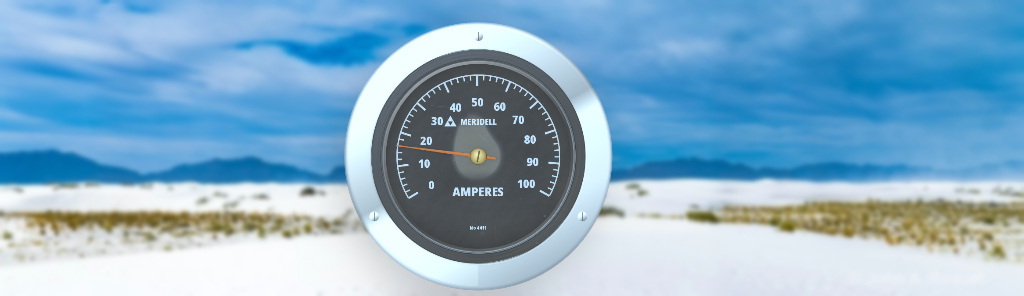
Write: 16 A
